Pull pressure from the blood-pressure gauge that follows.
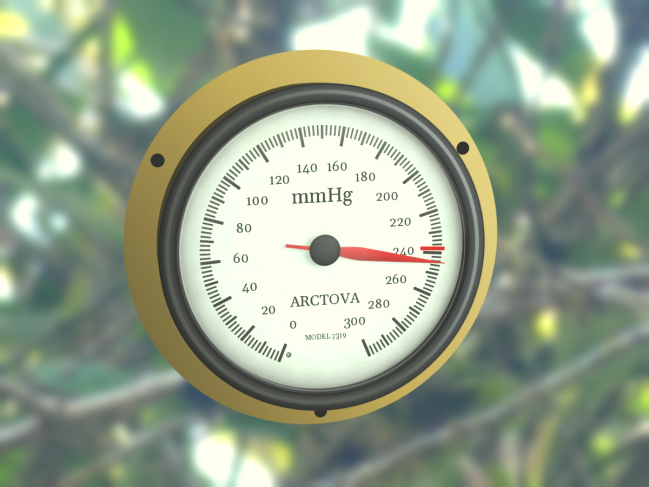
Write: 244 mmHg
